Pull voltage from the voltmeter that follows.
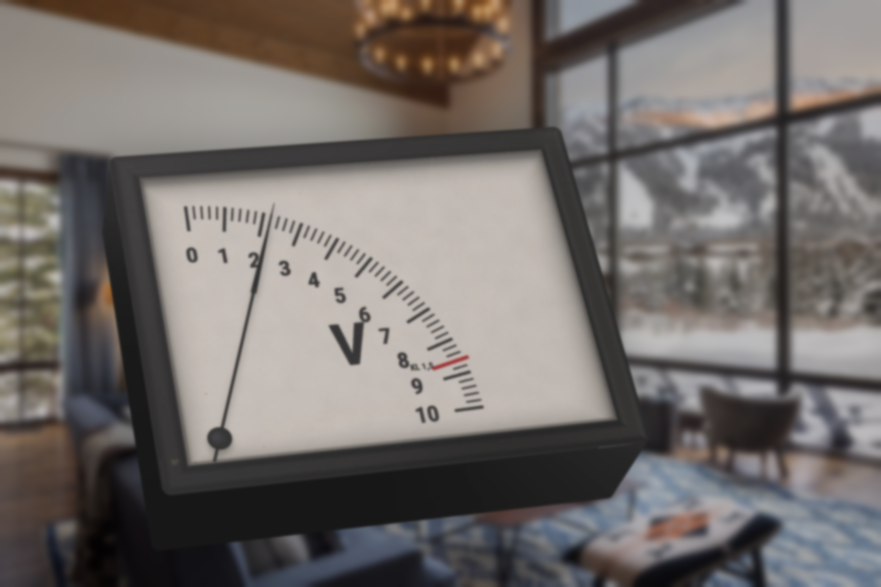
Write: 2.2 V
